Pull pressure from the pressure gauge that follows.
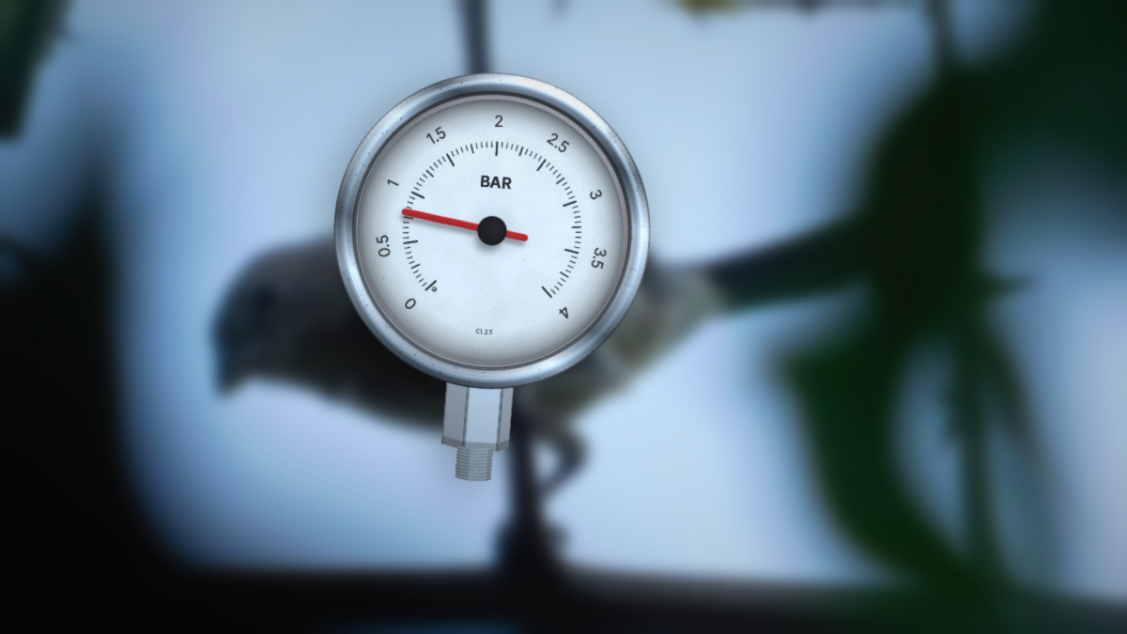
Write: 0.8 bar
